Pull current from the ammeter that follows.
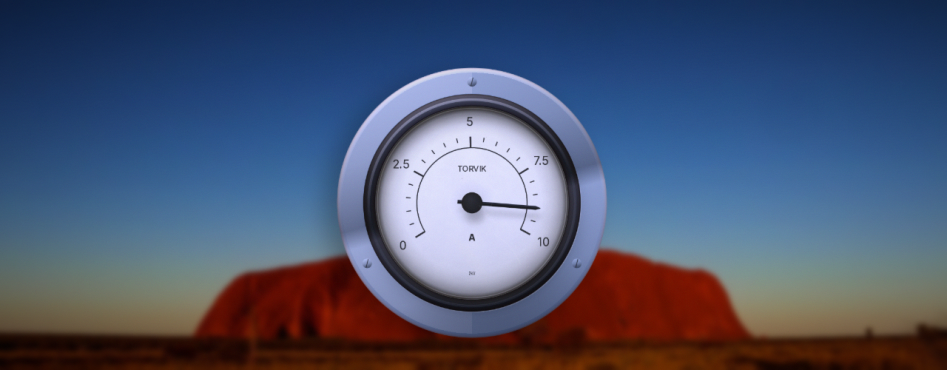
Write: 9 A
